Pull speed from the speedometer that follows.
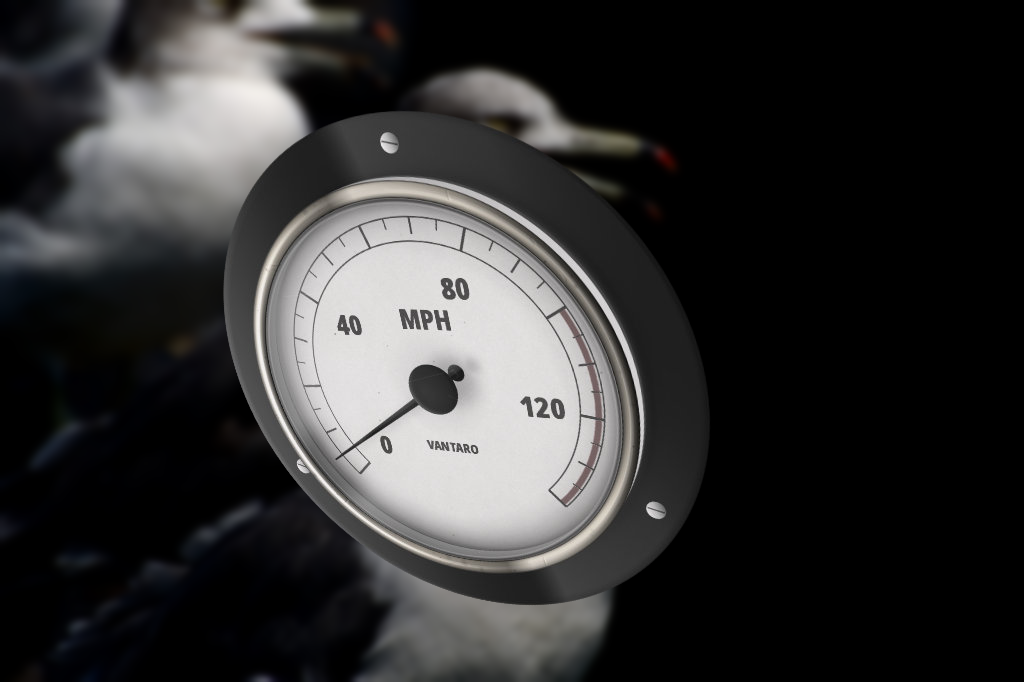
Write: 5 mph
